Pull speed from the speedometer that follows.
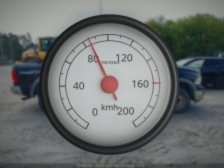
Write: 85 km/h
